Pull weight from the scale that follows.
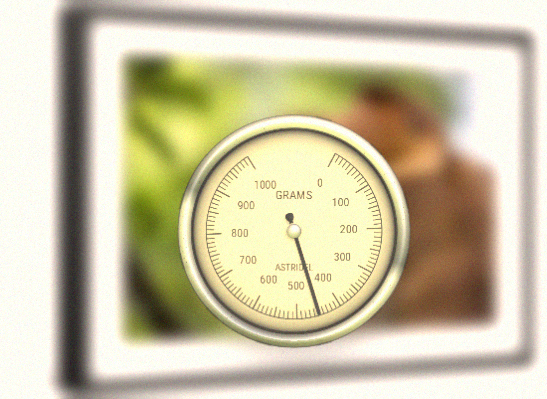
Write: 450 g
